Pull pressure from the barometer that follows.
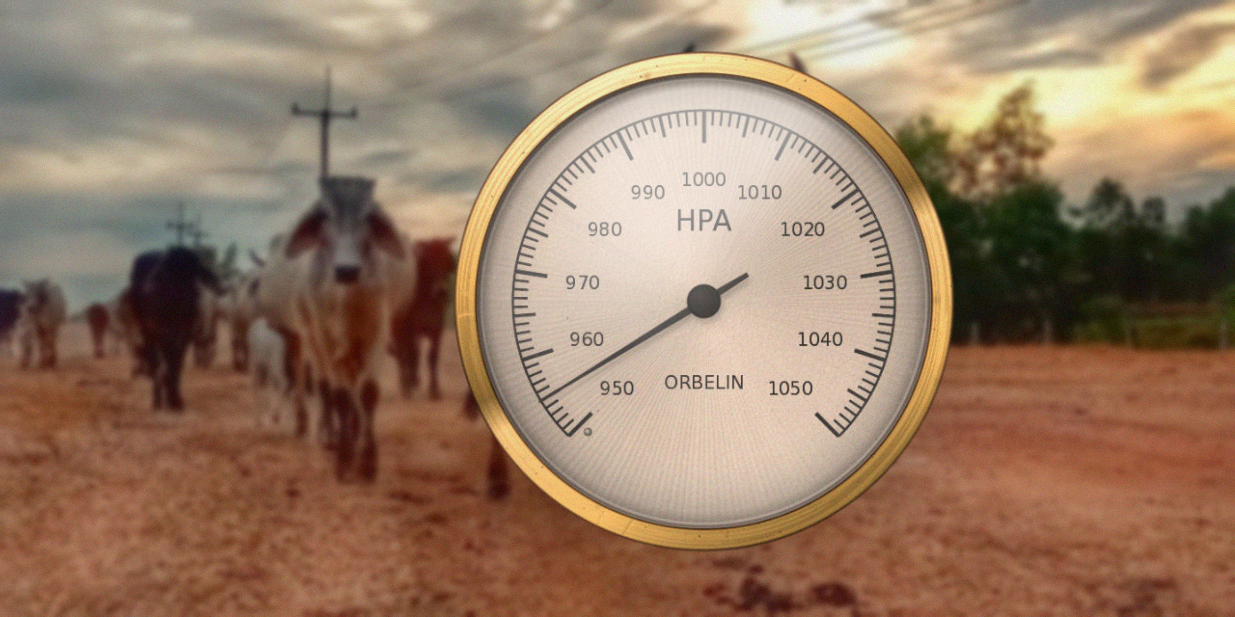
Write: 955 hPa
